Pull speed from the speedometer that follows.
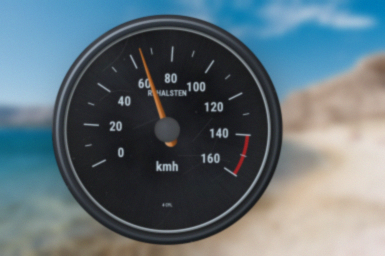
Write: 65 km/h
